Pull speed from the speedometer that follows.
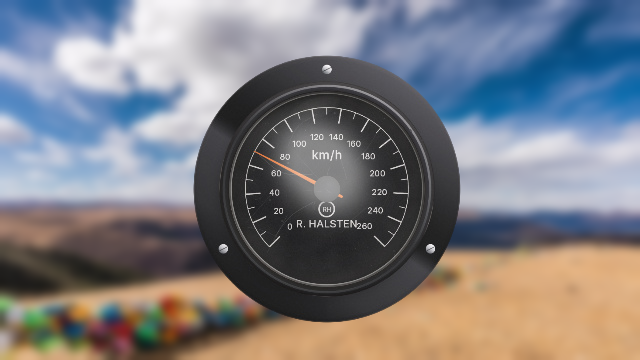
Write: 70 km/h
